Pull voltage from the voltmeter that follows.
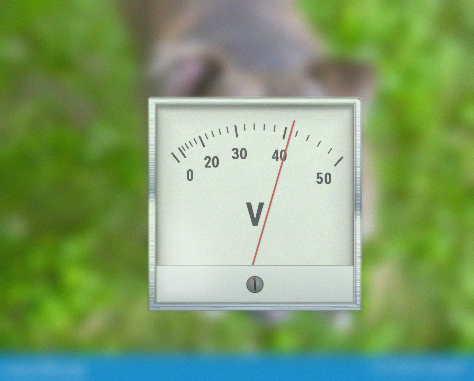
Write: 41 V
